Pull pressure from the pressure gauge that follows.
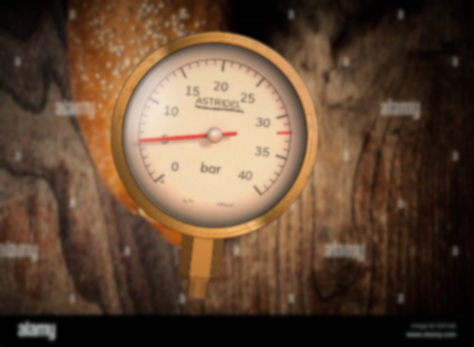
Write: 5 bar
